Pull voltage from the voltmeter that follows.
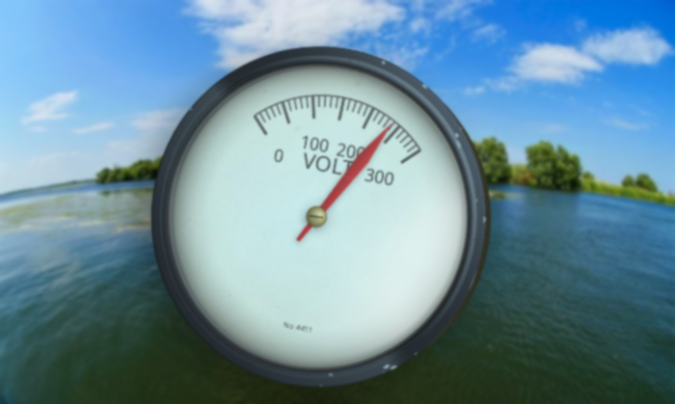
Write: 240 V
